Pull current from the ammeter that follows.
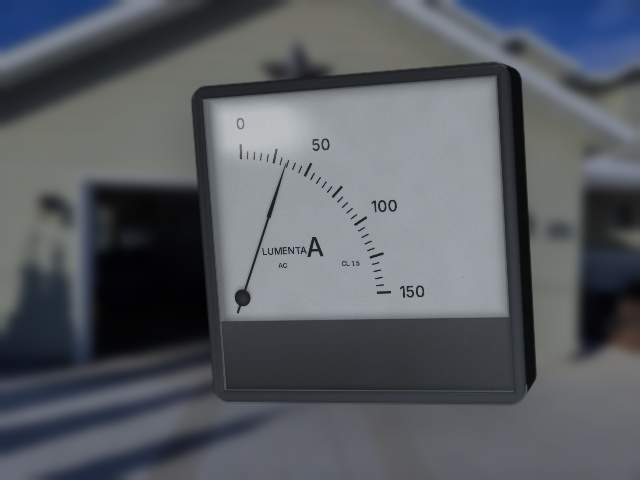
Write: 35 A
